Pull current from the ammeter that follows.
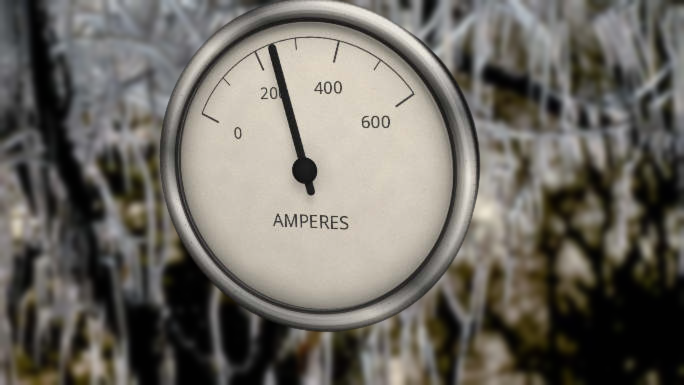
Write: 250 A
